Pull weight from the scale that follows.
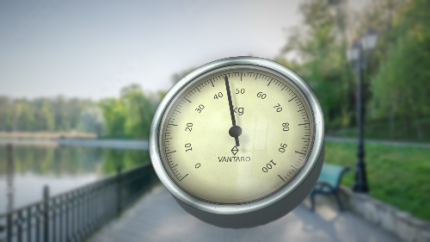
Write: 45 kg
